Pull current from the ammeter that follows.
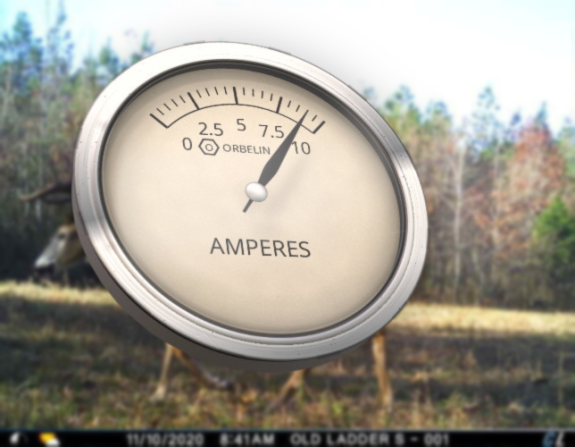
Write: 9 A
